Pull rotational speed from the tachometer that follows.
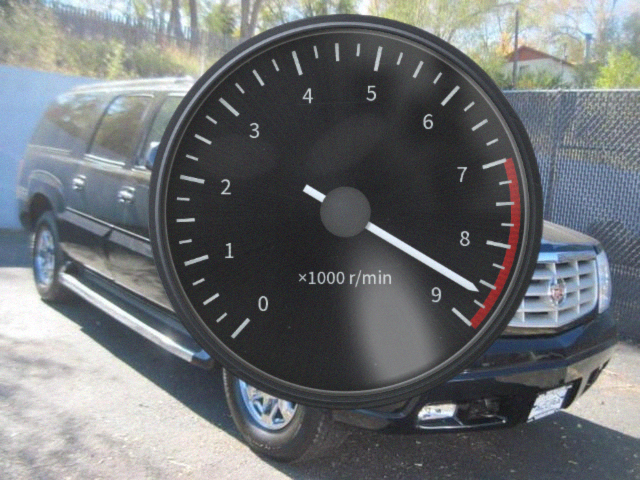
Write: 8625 rpm
